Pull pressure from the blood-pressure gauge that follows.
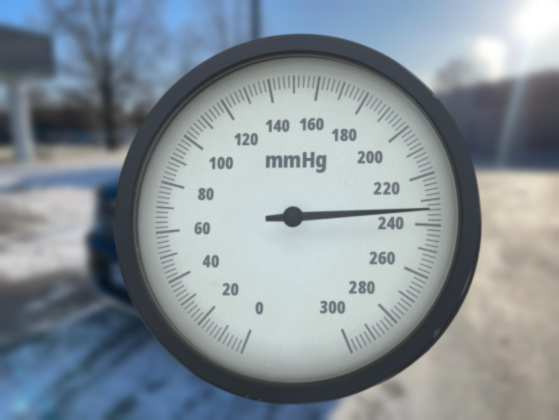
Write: 234 mmHg
